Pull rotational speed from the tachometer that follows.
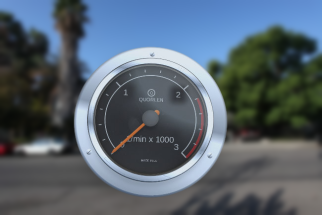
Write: 0 rpm
